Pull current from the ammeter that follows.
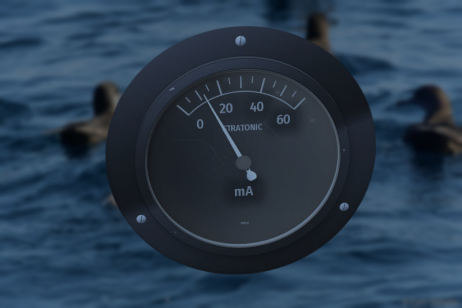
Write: 12.5 mA
